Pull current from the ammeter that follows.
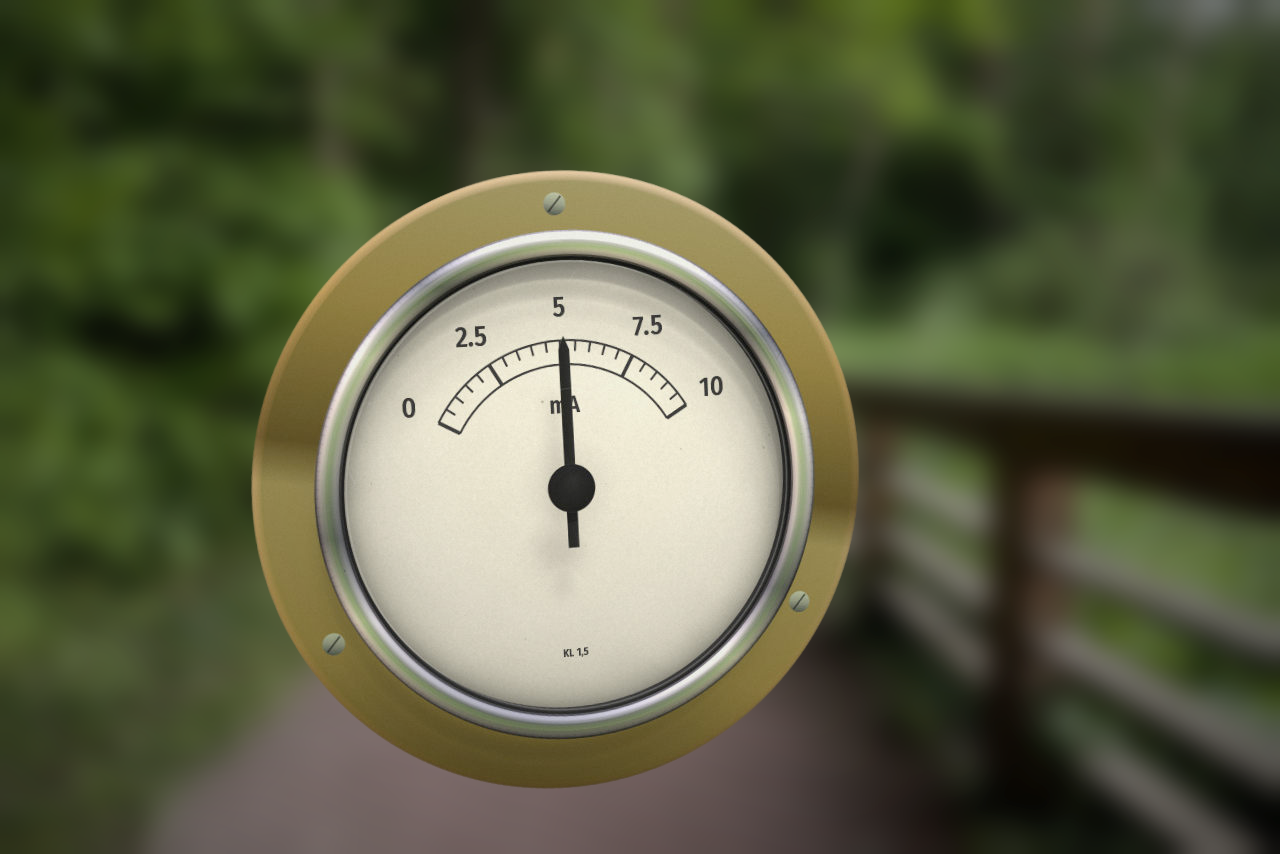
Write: 5 mA
